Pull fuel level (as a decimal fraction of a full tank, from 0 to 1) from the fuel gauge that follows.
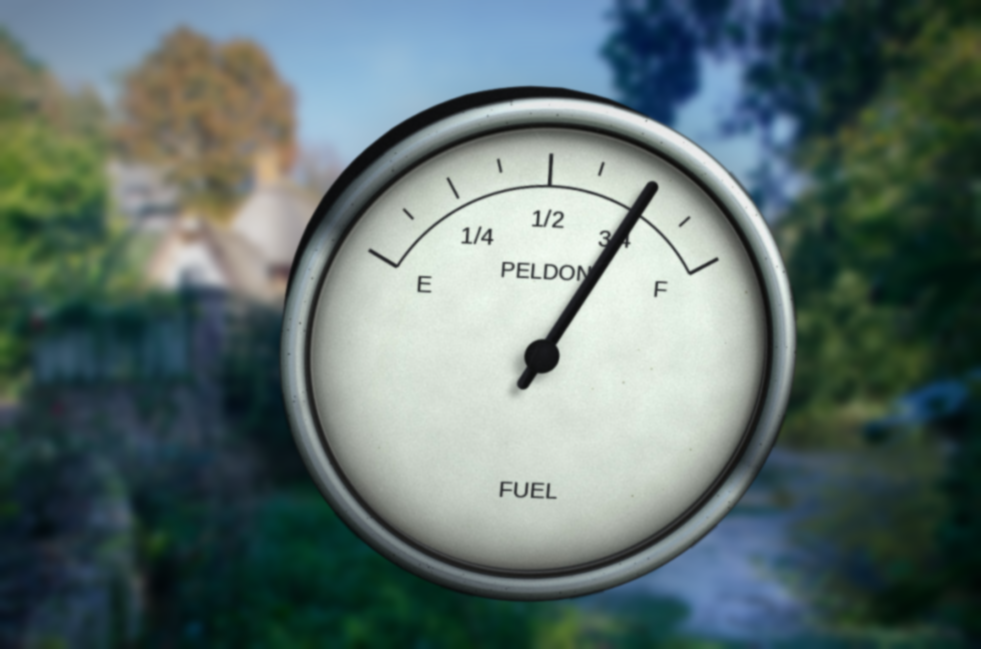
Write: 0.75
